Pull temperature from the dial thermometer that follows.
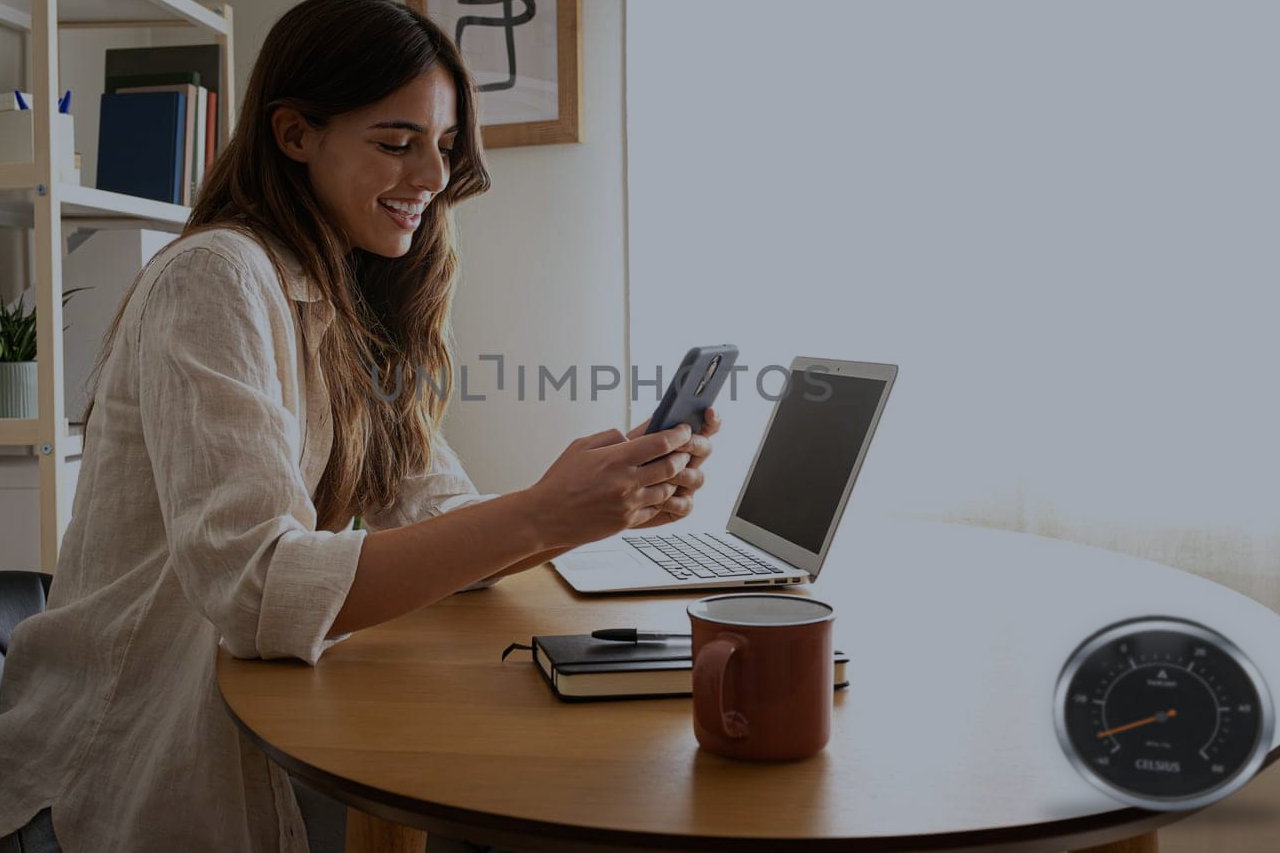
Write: -32 °C
